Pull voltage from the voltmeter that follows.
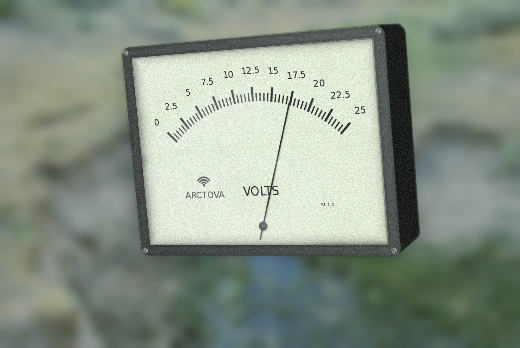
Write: 17.5 V
